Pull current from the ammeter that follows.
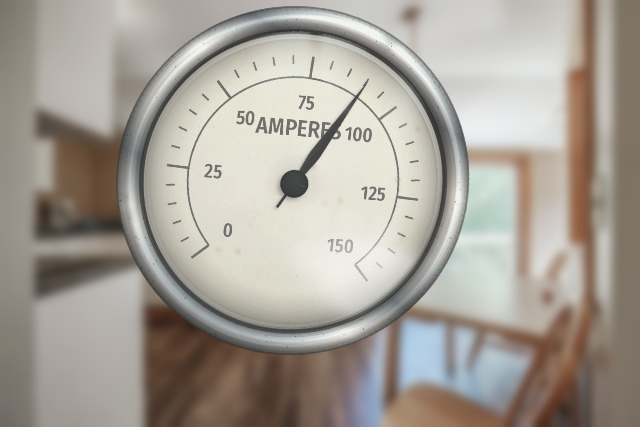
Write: 90 A
